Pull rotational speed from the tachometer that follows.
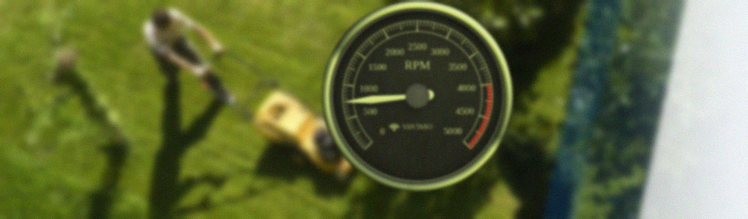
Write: 750 rpm
